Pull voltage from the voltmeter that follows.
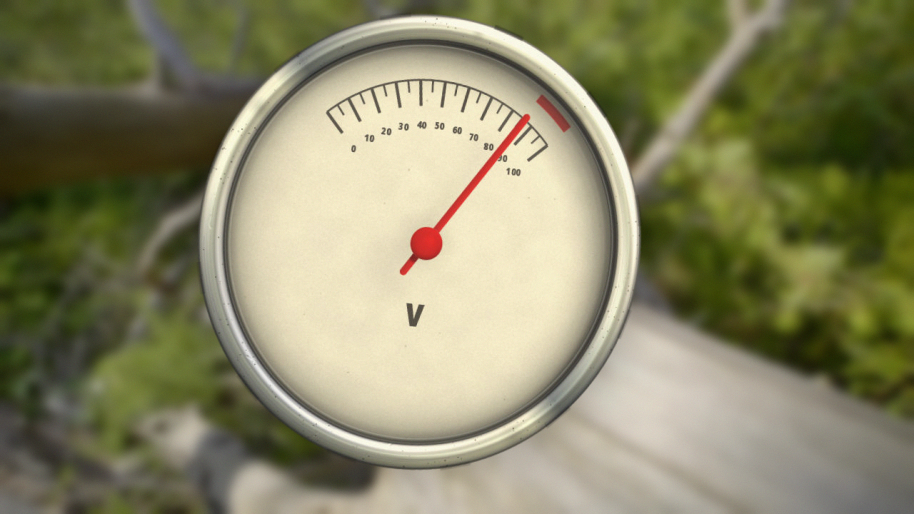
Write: 85 V
